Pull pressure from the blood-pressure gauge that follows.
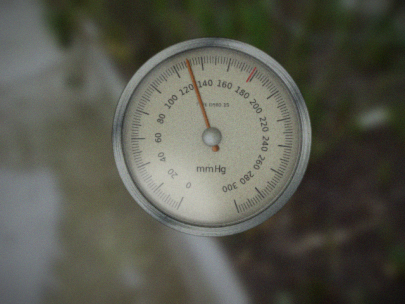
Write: 130 mmHg
